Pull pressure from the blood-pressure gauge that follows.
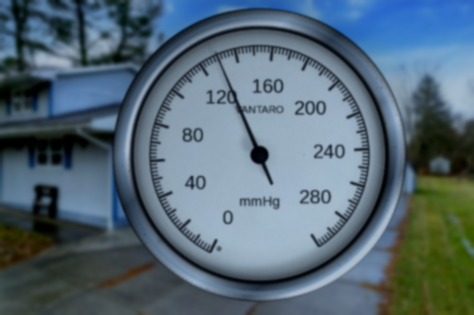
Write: 130 mmHg
